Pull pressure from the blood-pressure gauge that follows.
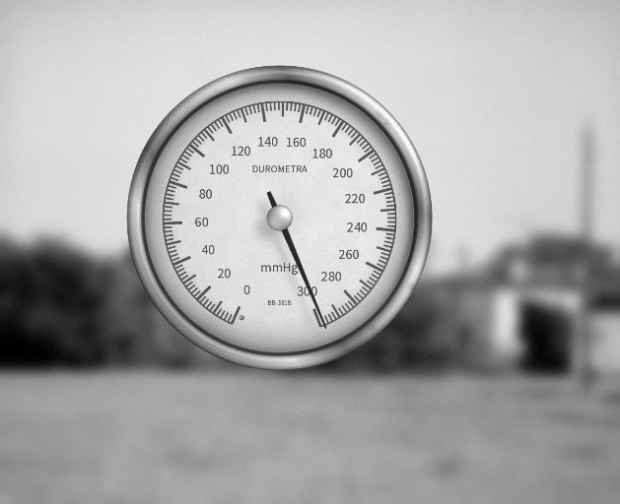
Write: 298 mmHg
